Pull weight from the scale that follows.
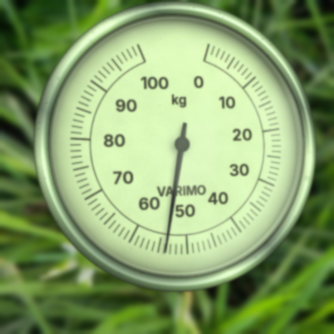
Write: 54 kg
